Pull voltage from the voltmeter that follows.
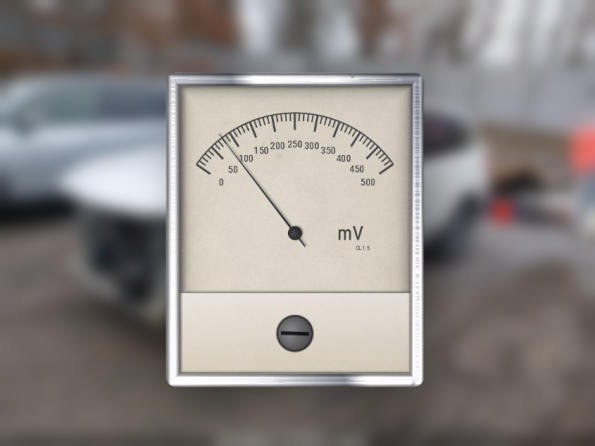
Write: 80 mV
